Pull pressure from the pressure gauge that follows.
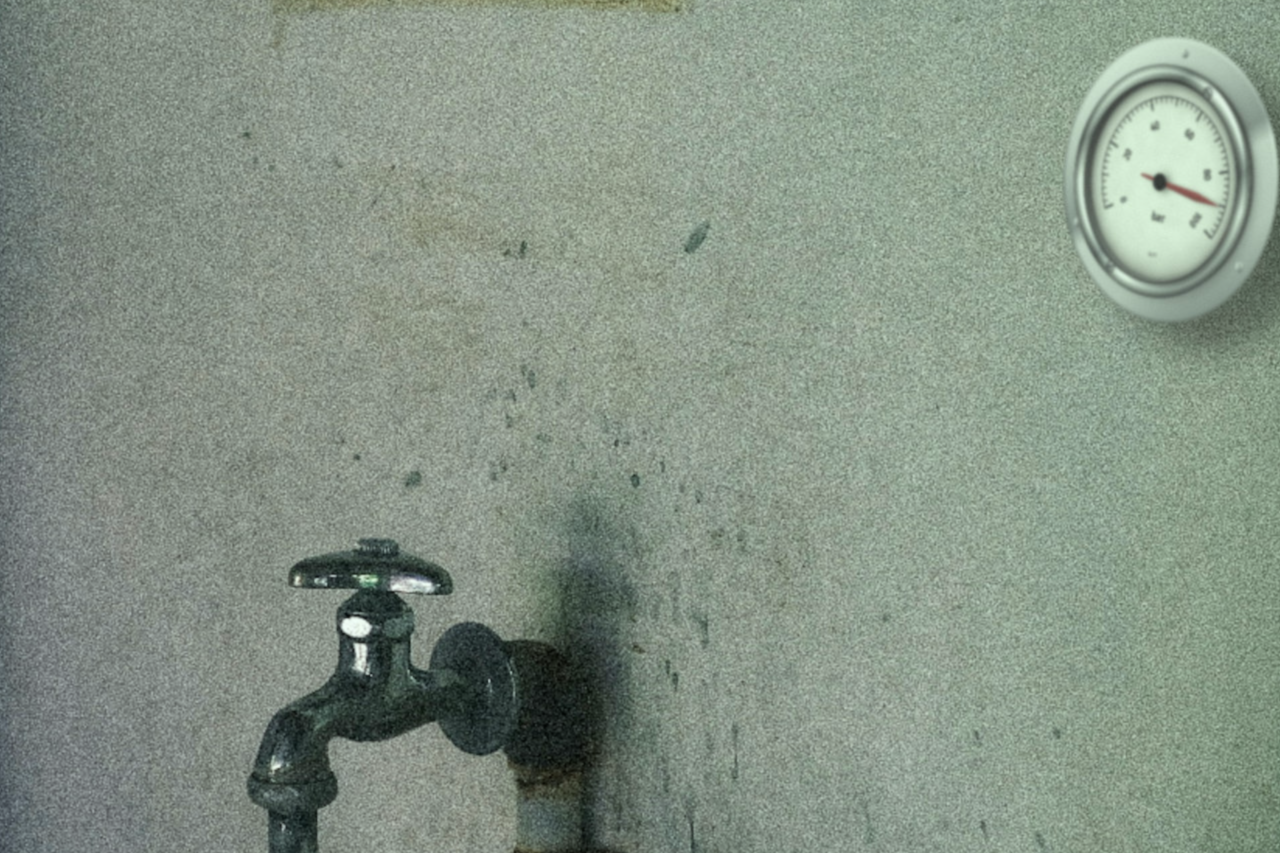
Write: 90 bar
